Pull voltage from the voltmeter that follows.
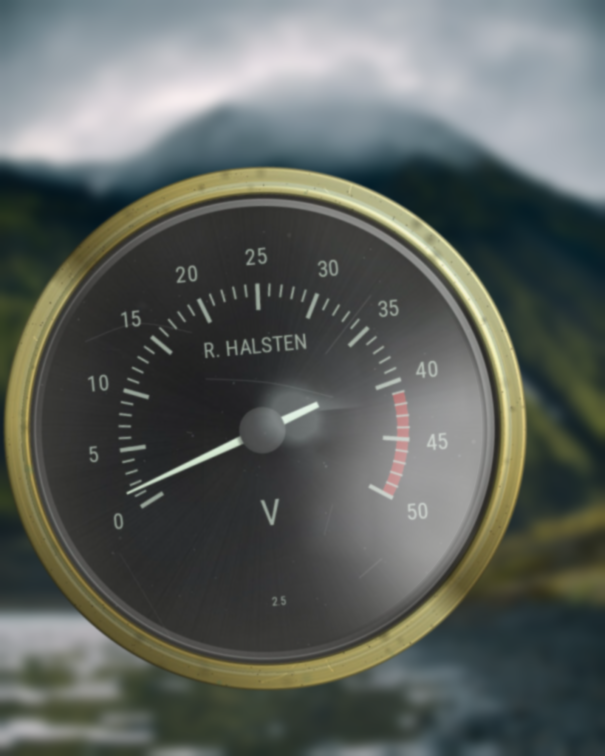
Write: 1.5 V
